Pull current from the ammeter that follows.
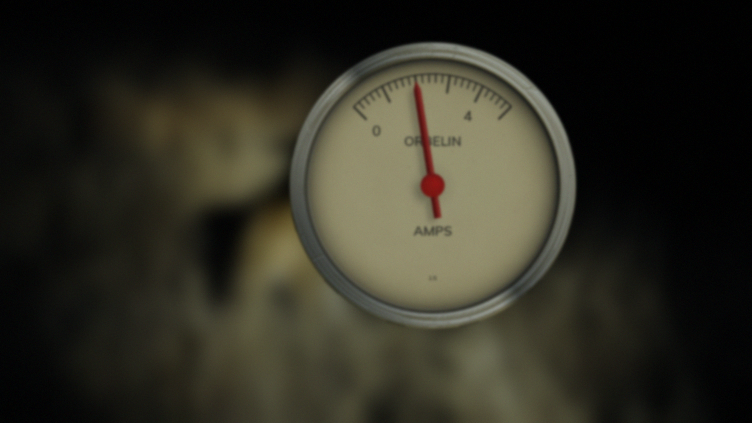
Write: 2 A
